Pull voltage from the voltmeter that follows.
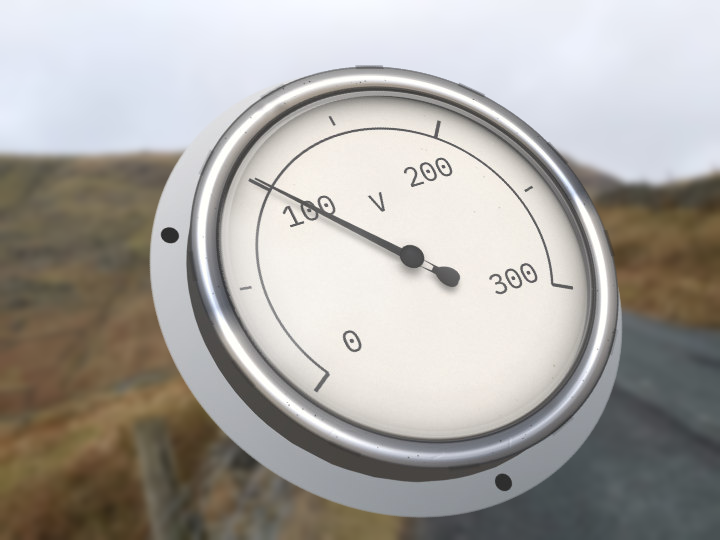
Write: 100 V
